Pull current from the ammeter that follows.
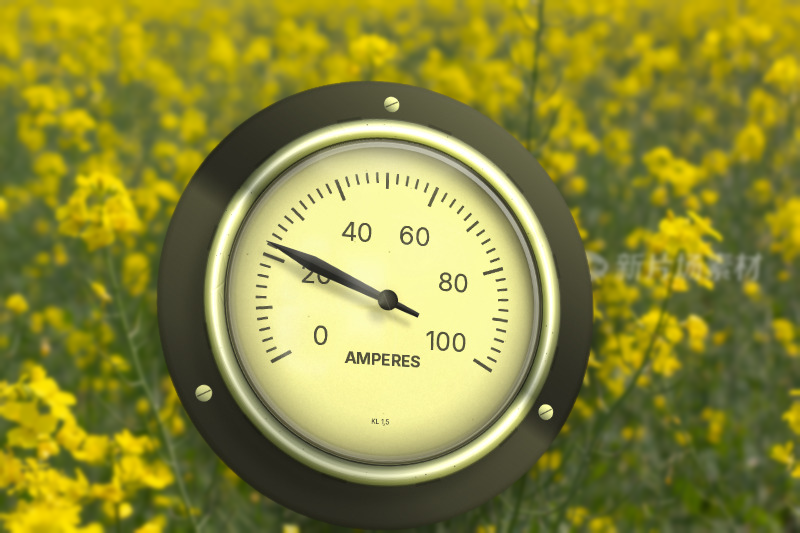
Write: 22 A
